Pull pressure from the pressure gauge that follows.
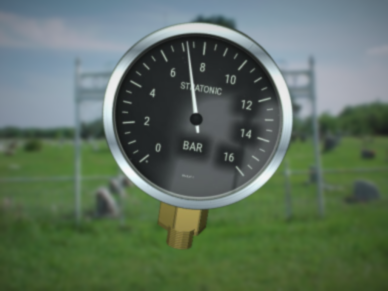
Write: 7.25 bar
